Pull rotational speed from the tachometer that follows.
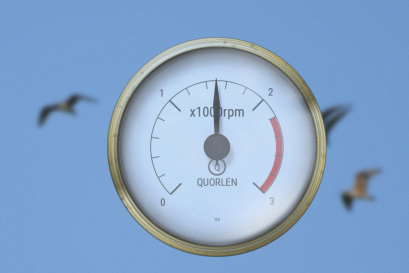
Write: 1500 rpm
